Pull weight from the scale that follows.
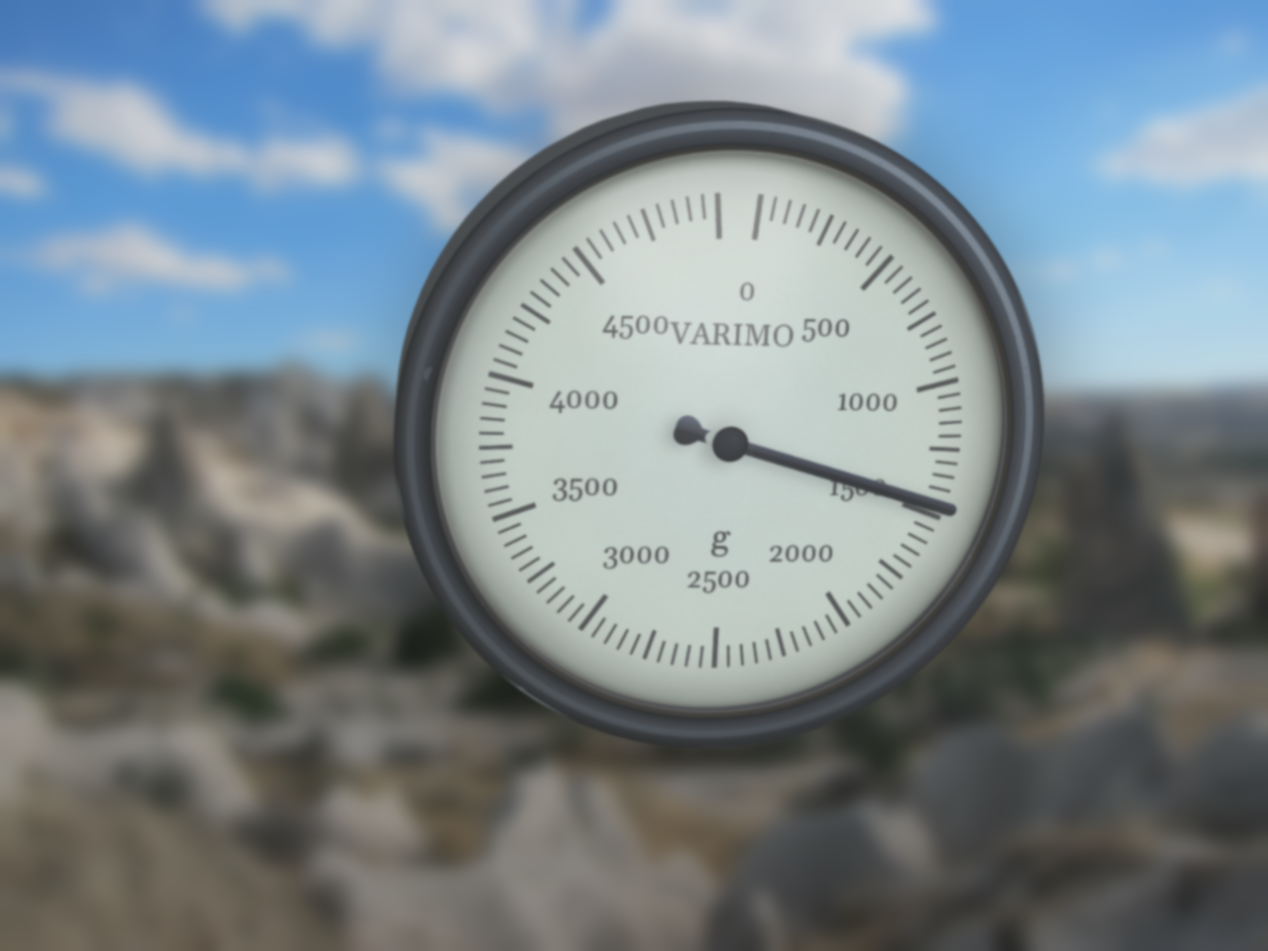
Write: 1450 g
